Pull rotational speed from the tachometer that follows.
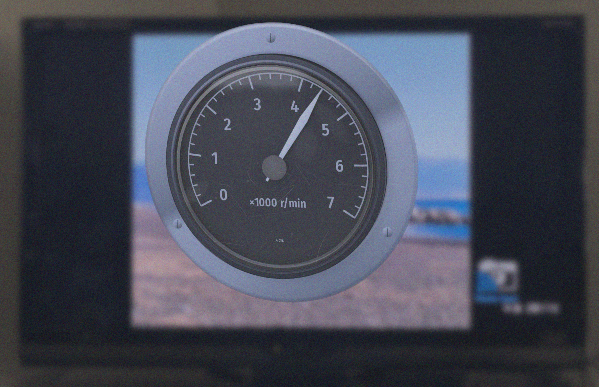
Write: 4400 rpm
